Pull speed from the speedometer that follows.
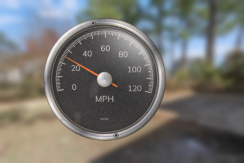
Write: 25 mph
